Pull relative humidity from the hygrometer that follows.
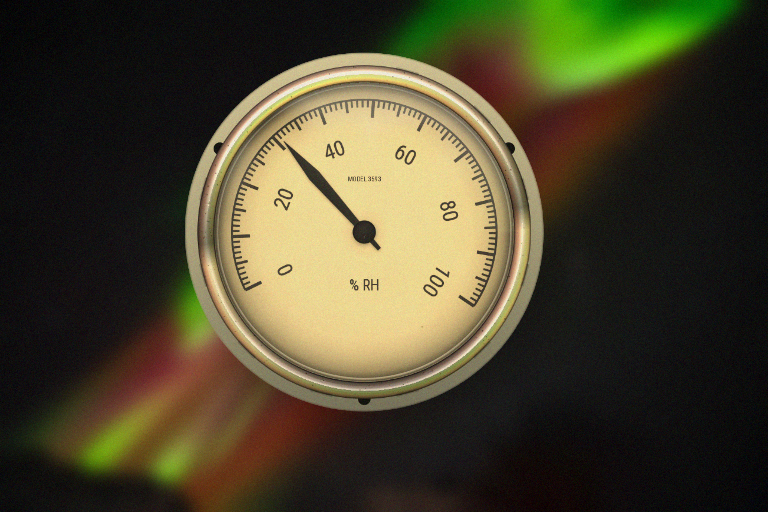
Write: 31 %
